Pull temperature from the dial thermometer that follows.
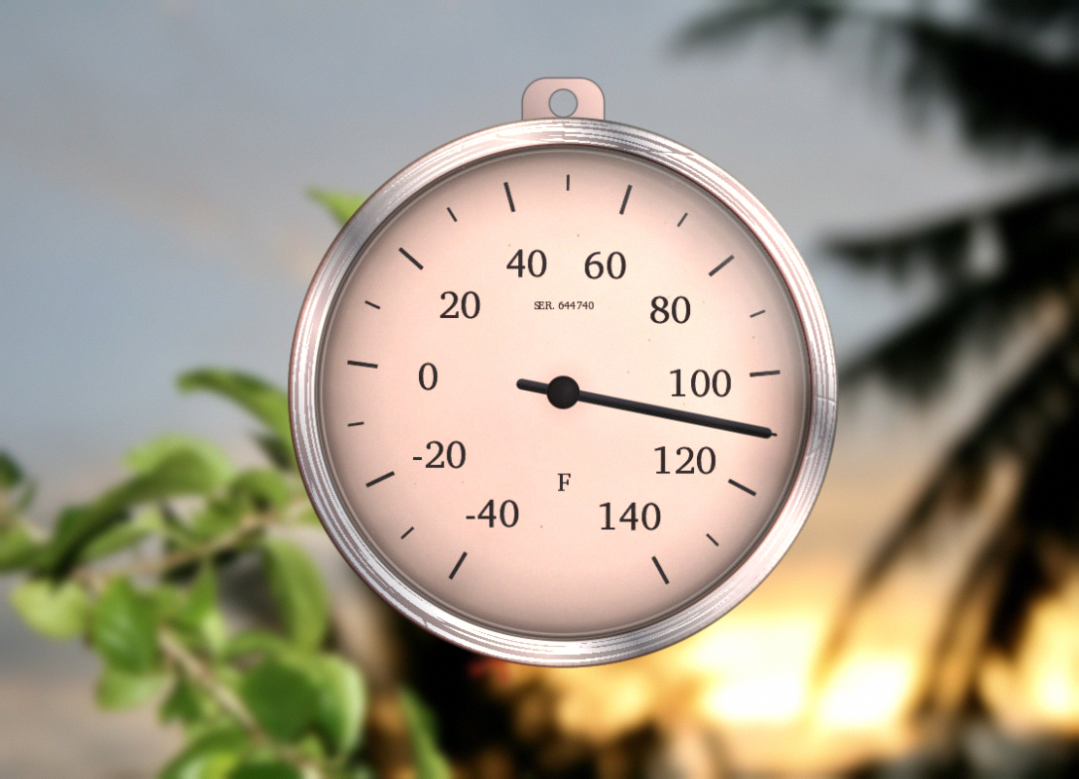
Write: 110 °F
